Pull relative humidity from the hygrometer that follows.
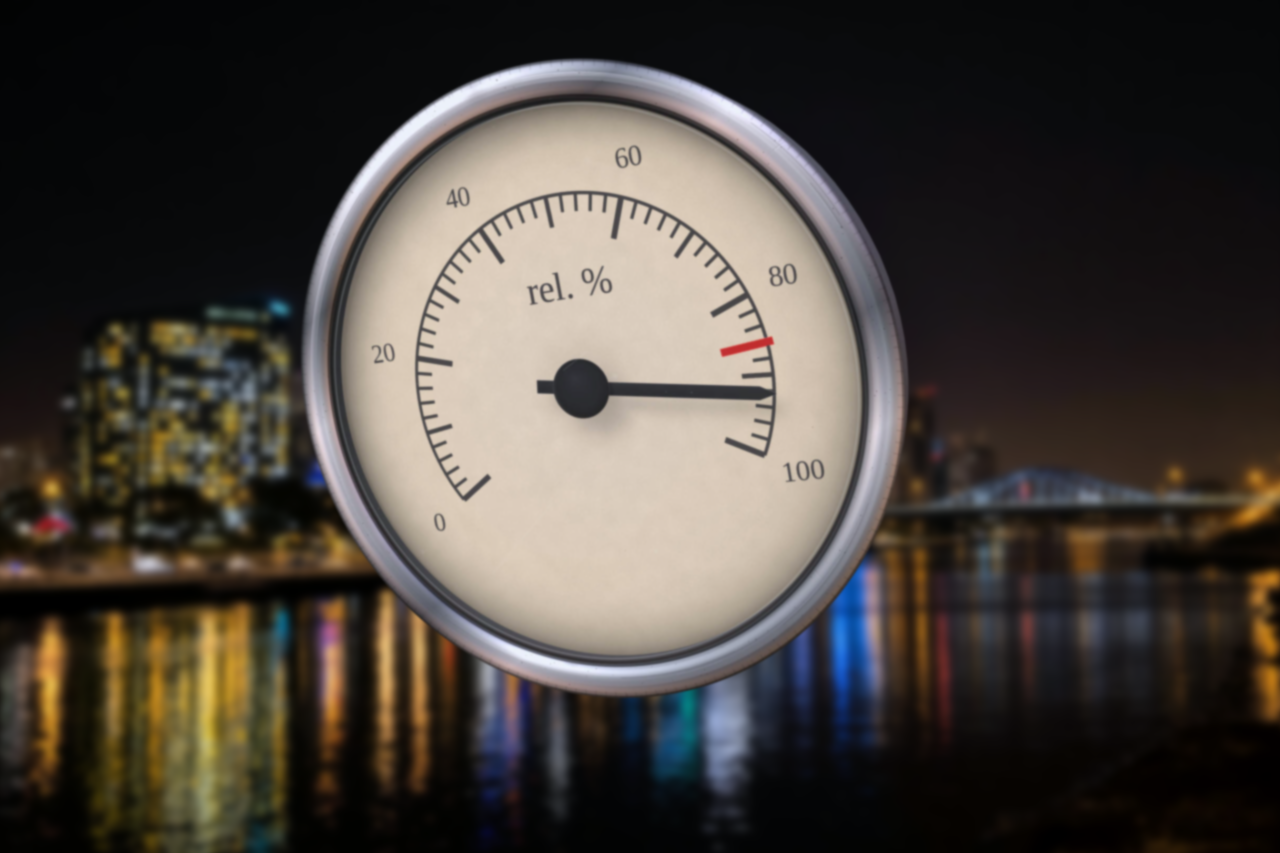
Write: 92 %
